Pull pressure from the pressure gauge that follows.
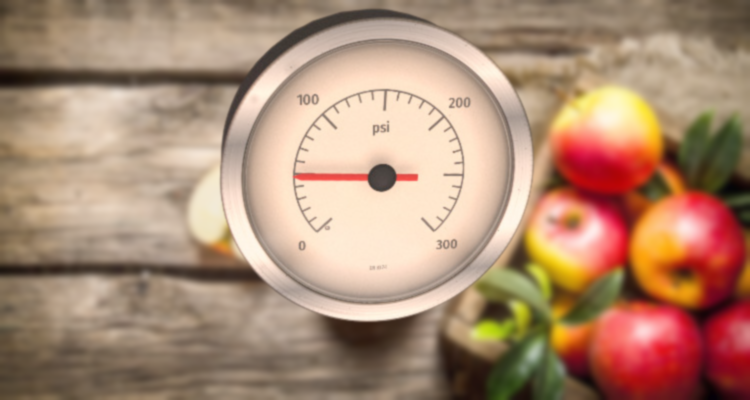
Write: 50 psi
